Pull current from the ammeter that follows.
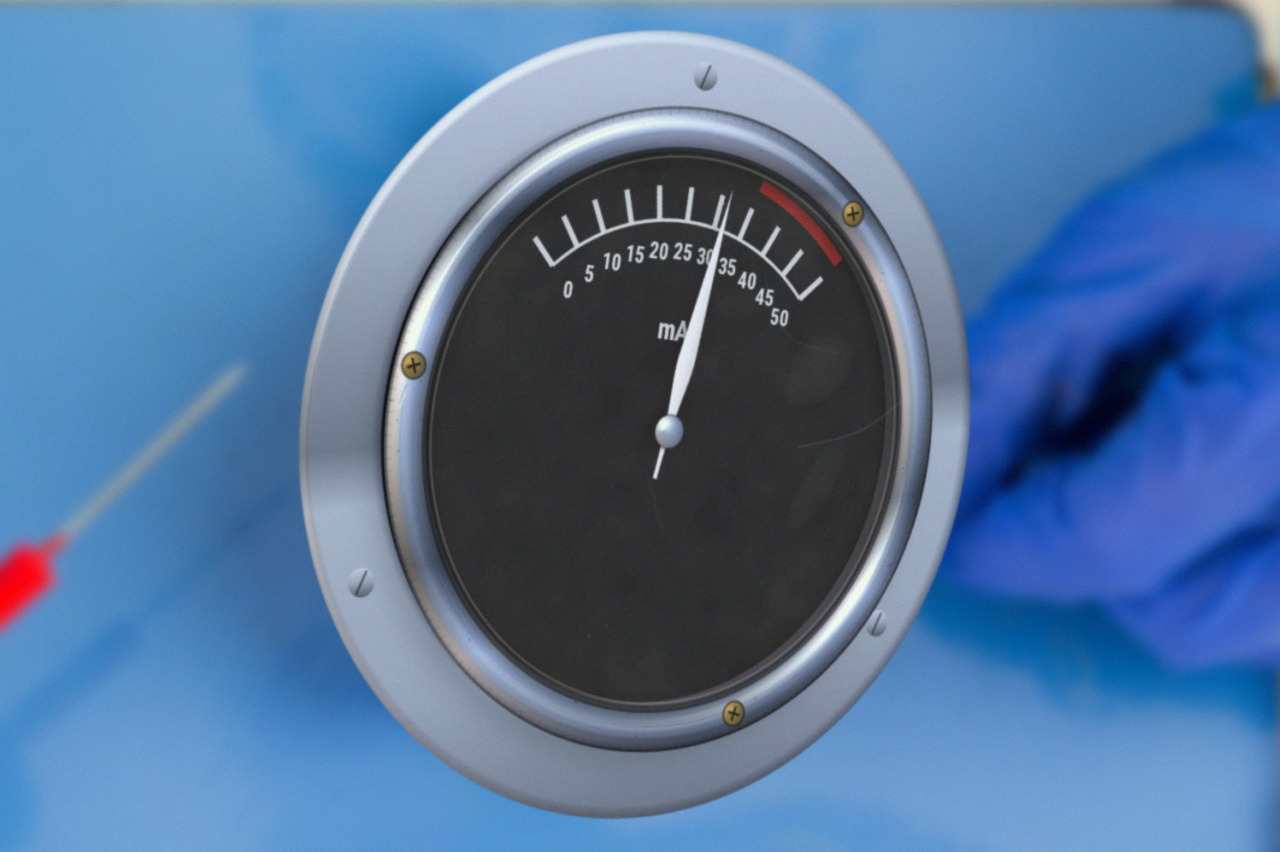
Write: 30 mA
